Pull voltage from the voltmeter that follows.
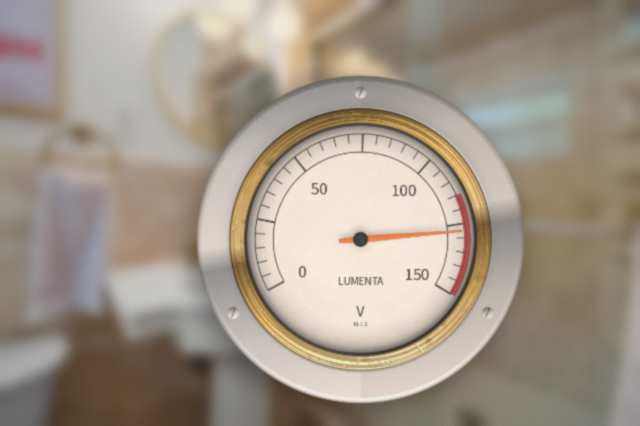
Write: 127.5 V
